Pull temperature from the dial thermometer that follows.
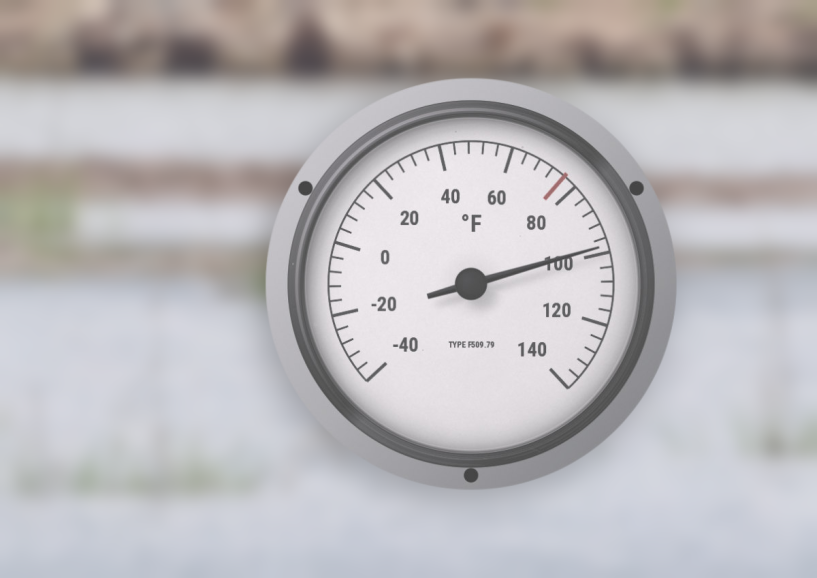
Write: 98 °F
